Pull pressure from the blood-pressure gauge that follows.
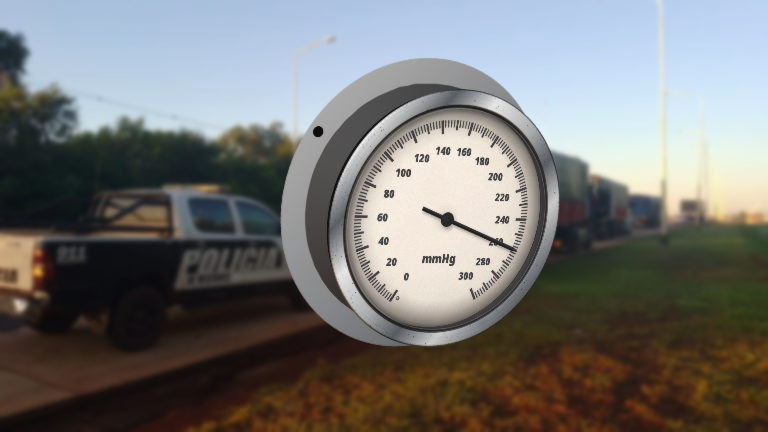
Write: 260 mmHg
